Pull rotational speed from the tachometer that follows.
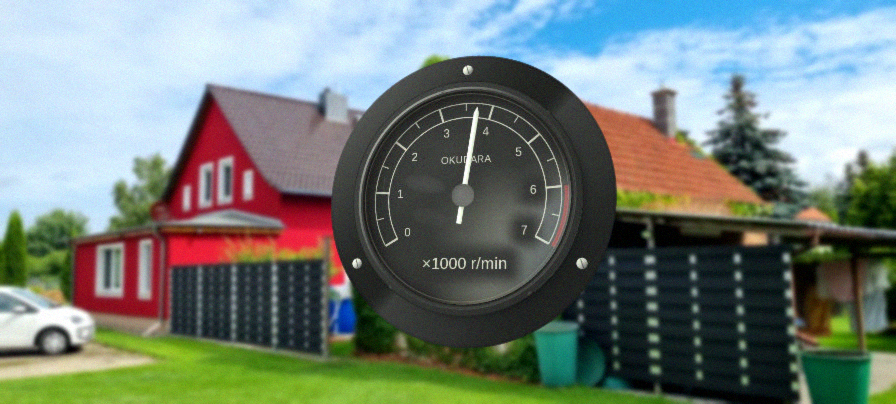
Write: 3750 rpm
